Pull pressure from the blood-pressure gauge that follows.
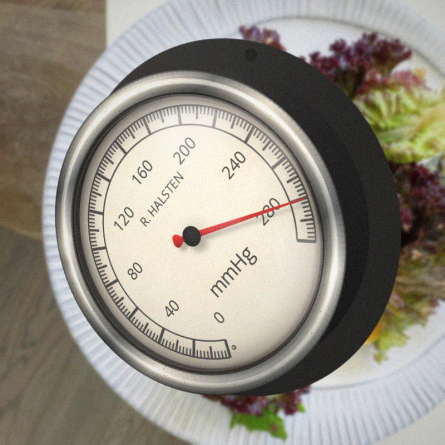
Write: 280 mmHg
